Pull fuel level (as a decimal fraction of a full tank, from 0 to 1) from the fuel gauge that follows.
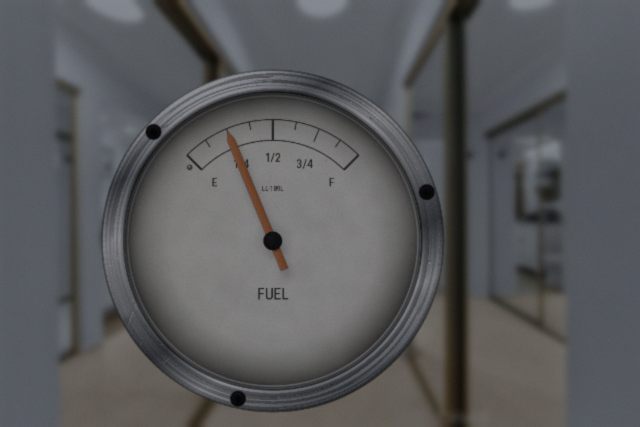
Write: 0.25
